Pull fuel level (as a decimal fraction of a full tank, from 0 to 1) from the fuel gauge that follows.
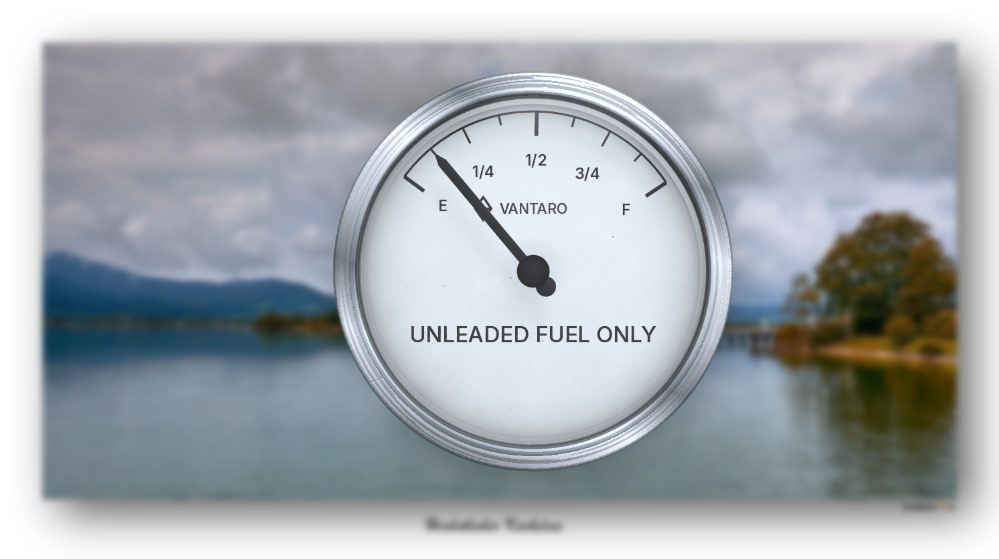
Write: 0.125
